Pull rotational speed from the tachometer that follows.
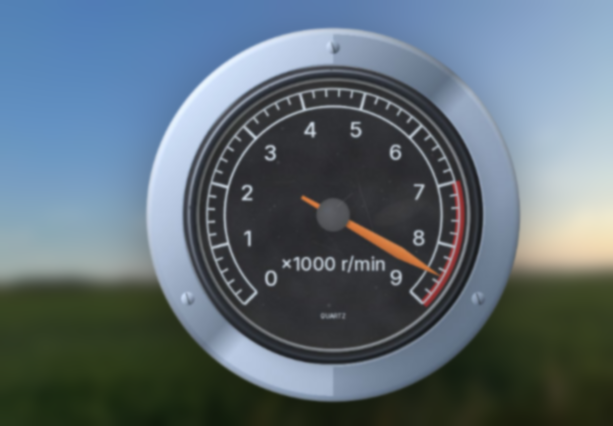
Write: 8500 rpm
